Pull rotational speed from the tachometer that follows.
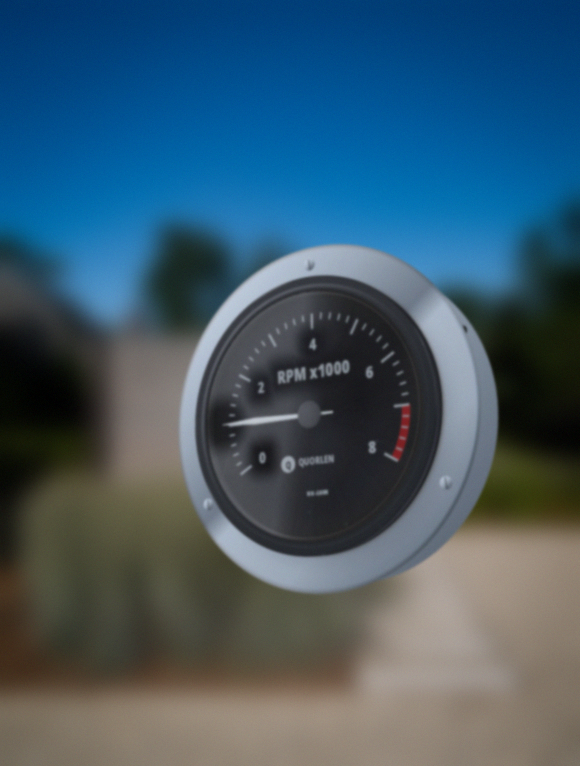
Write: 1000 rpm
